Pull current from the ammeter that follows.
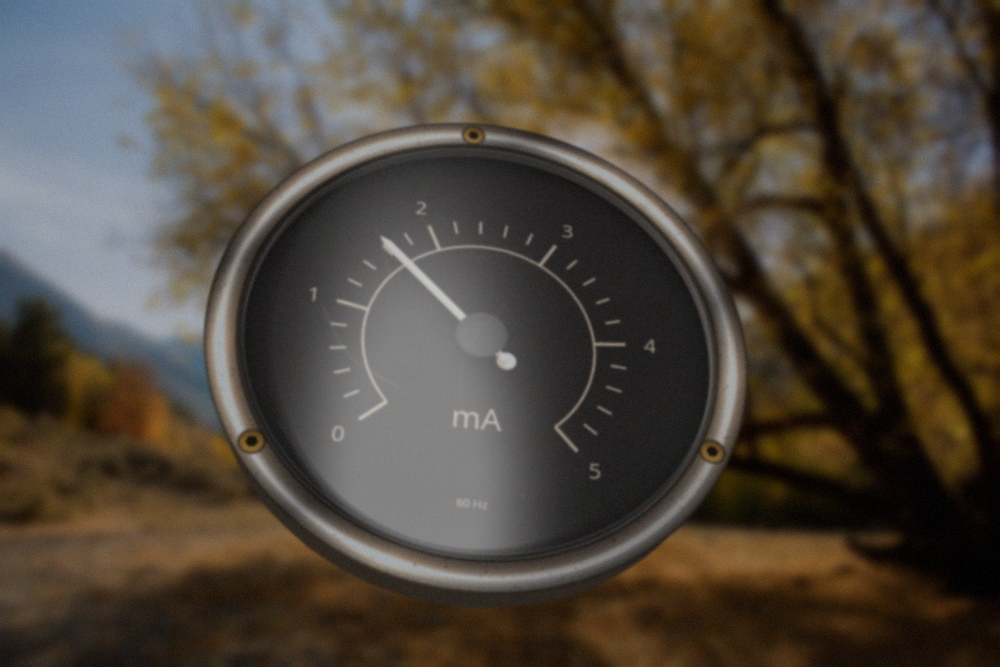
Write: 1.6 mA
